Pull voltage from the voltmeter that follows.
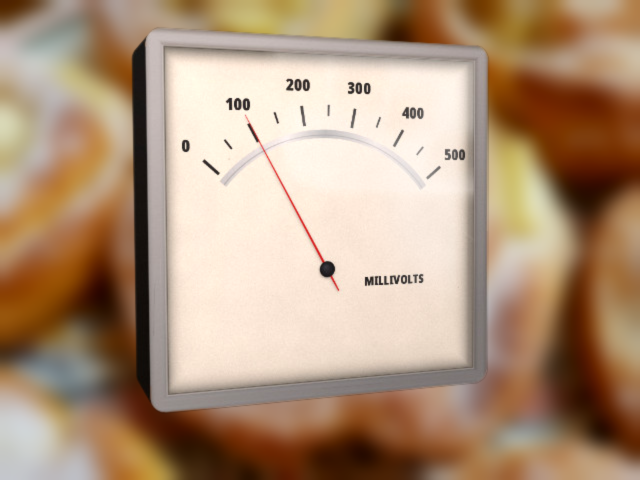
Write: 100 mV
